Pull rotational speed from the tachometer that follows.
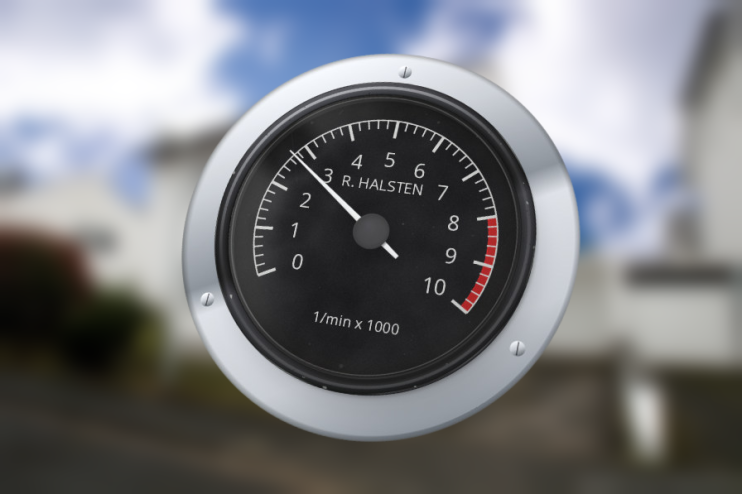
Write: 2700 rpm
